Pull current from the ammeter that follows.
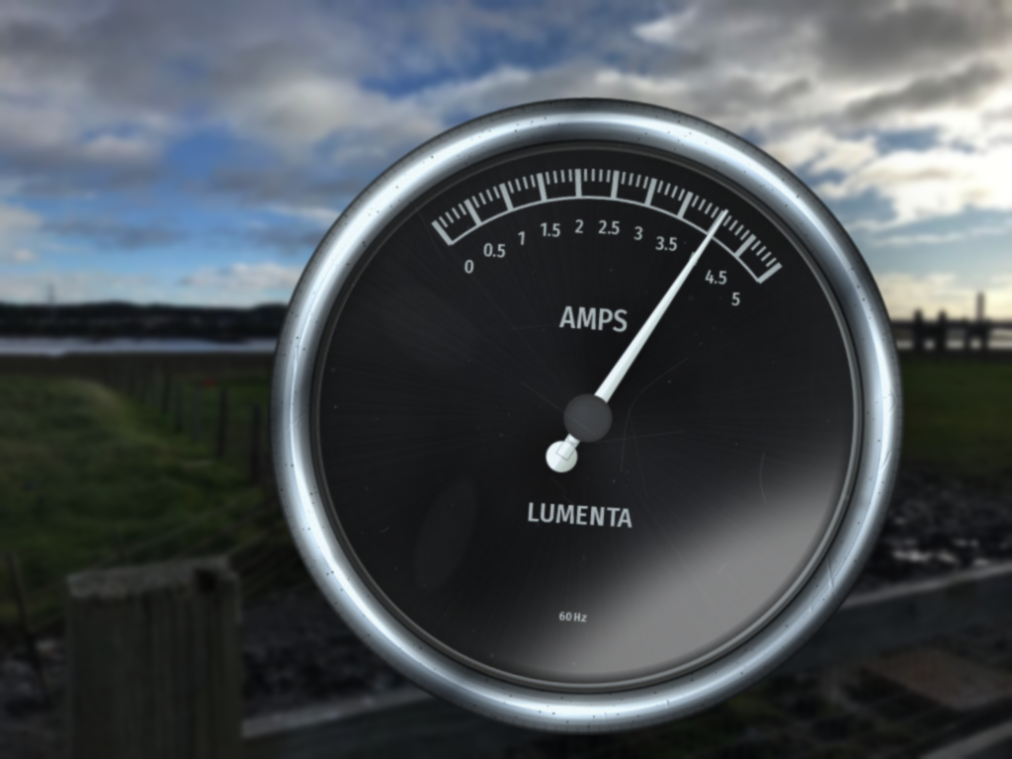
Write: 4 A
